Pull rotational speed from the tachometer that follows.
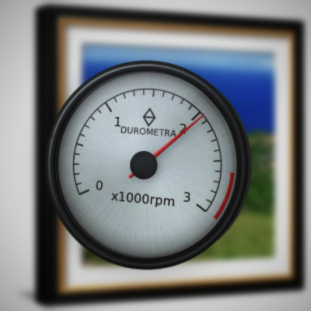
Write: 2050 rpm
